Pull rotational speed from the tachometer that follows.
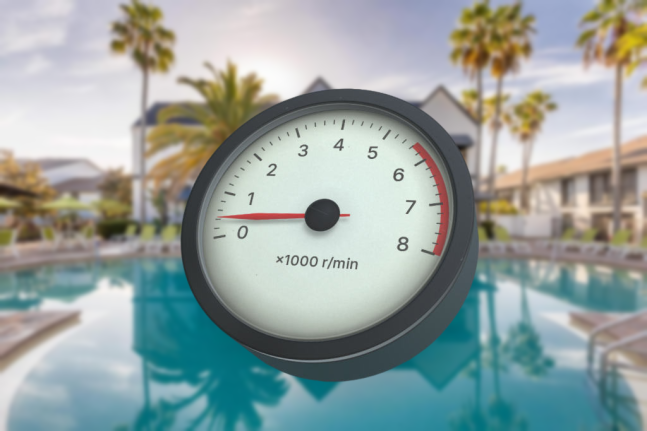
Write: 400 rpm
